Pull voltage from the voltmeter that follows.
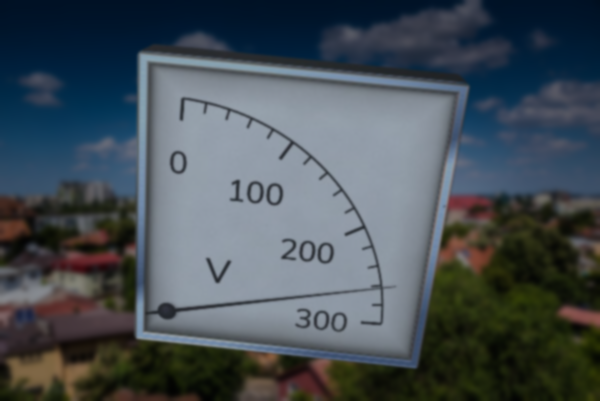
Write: 260 V
